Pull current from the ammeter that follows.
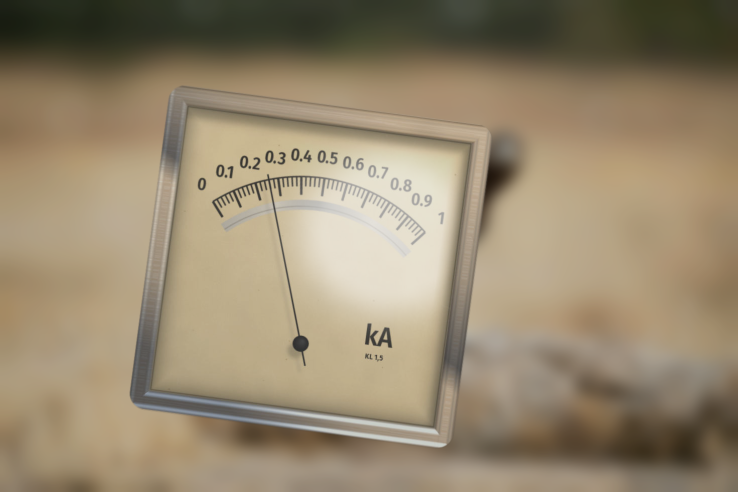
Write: 0.26 kA
